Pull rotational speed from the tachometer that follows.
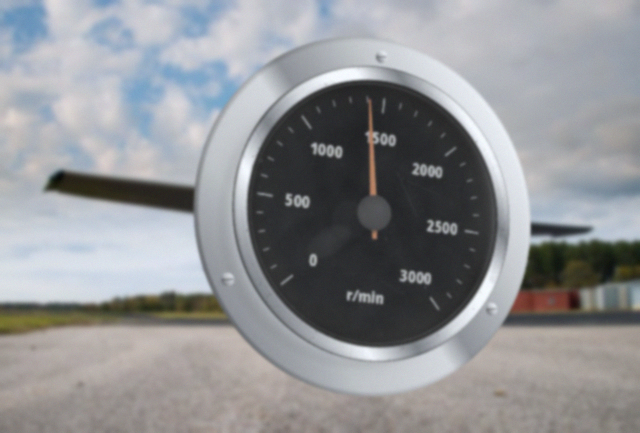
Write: 1400 rpm
